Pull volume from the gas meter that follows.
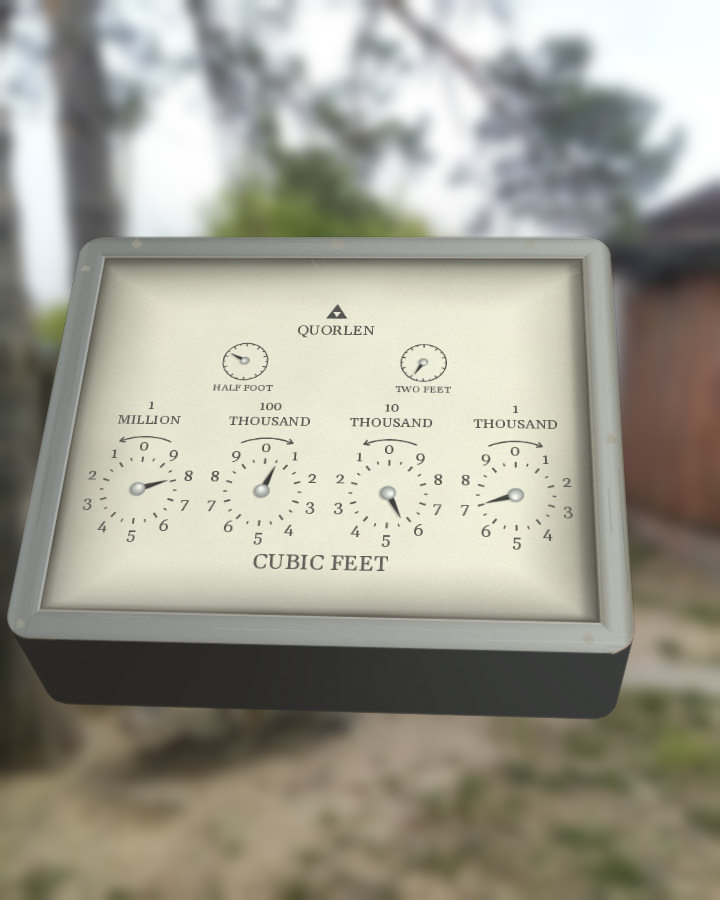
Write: 805700 ft³
